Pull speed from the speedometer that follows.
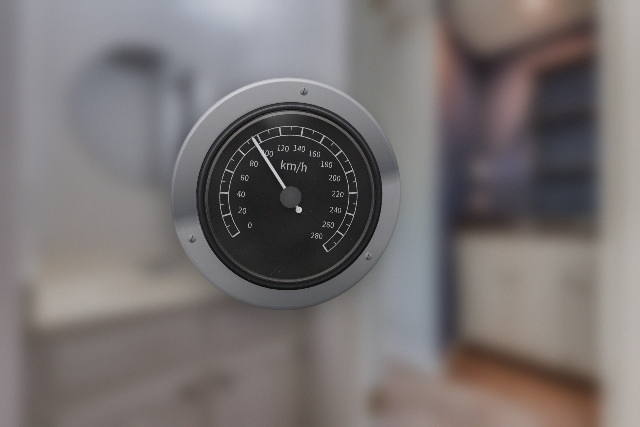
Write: 95 km/h
